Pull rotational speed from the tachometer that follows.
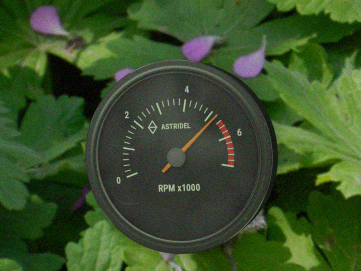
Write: 5200 rpm
